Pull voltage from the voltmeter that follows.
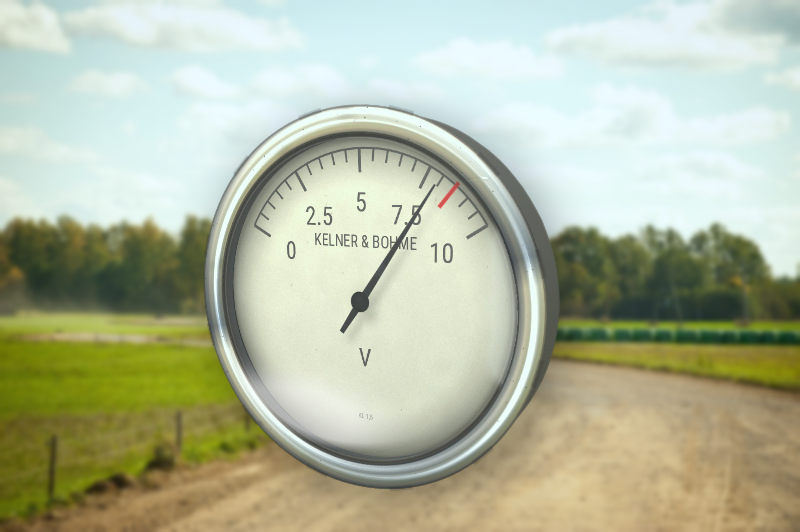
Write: 8 V
